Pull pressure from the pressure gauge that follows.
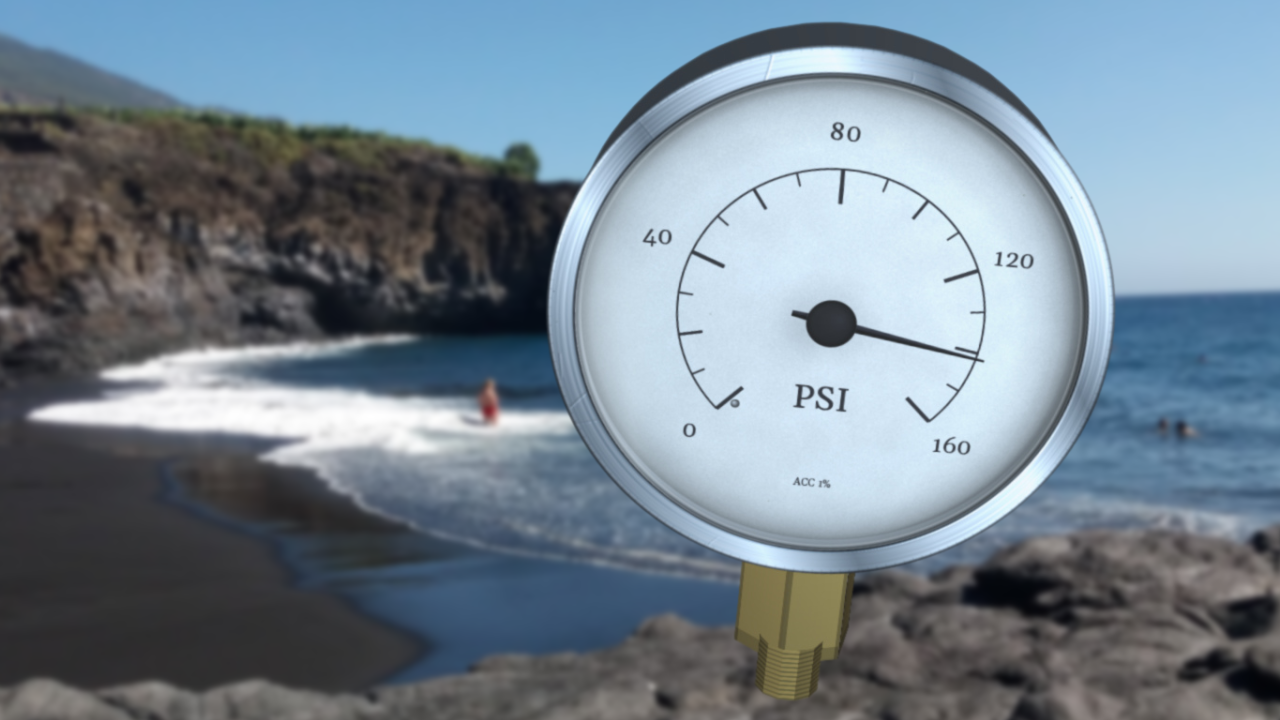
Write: 140 psi
